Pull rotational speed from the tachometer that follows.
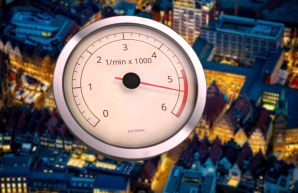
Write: 5400 rpm
